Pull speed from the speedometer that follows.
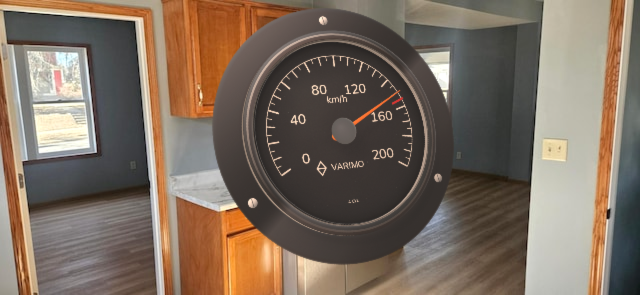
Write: 150 km/h
